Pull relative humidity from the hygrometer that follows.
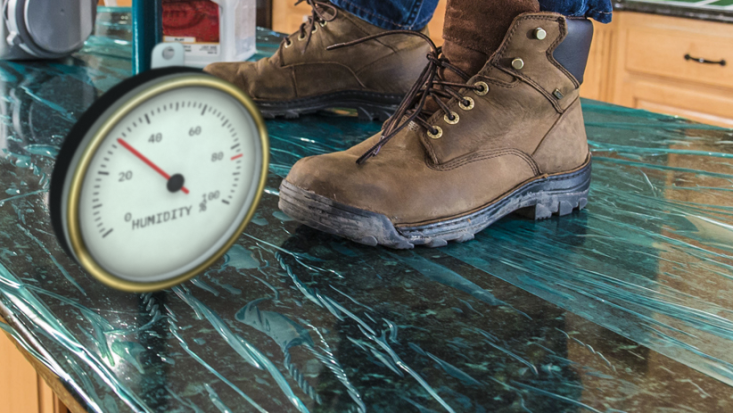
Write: 30 %
